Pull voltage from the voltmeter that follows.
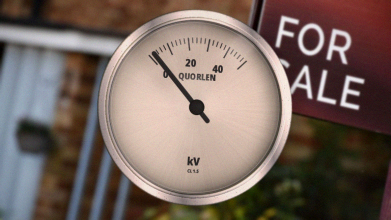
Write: 2 kV
